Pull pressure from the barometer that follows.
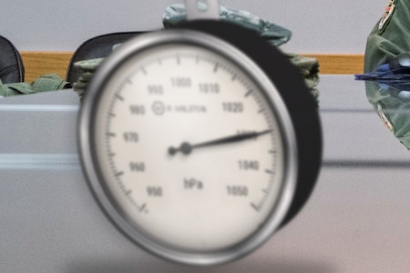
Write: 1030 hPa
